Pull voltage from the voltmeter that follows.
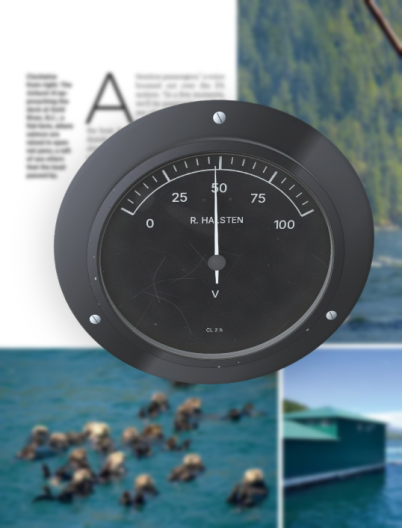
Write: 47.5 V
